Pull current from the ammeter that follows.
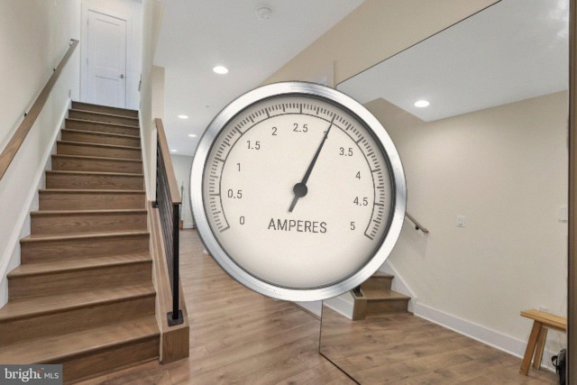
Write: 3 A
